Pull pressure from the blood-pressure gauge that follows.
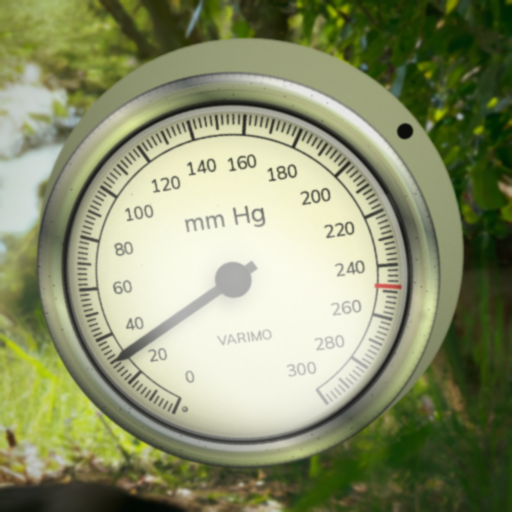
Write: 30 mmHg
